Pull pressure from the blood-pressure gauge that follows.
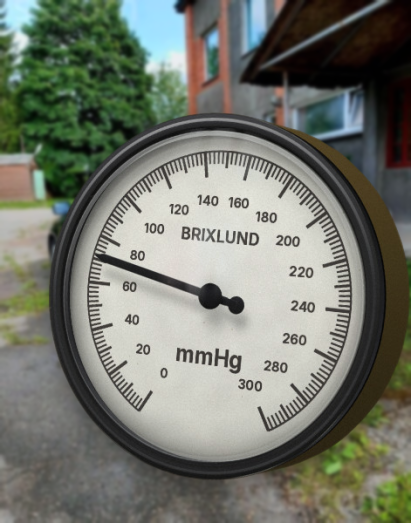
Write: 72 mmHg
